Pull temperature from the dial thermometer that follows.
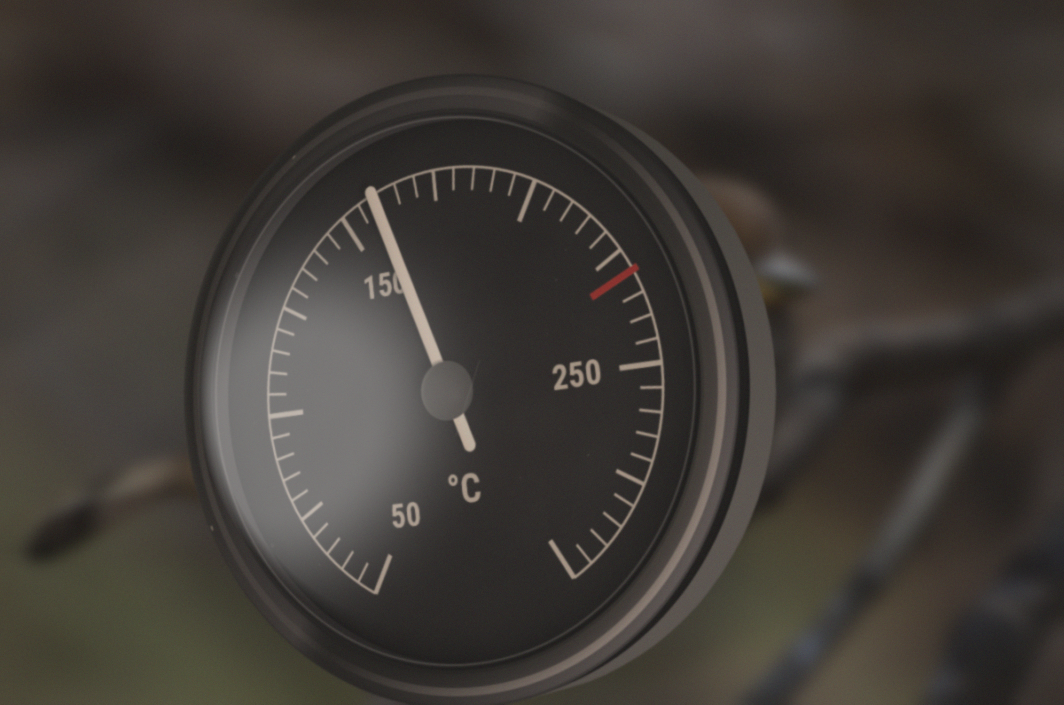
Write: 160 °C
